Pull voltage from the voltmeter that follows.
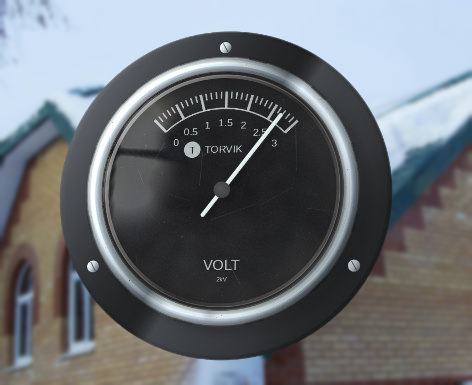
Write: 2.7 V
